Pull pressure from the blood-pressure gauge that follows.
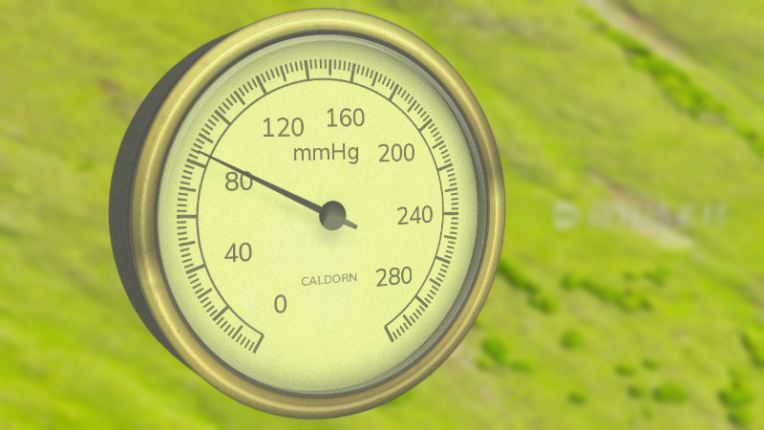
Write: 84 mmHg
